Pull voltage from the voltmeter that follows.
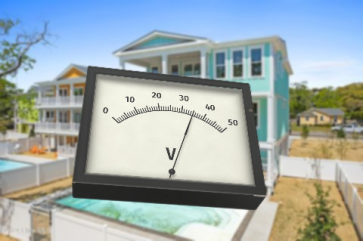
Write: 35 V
